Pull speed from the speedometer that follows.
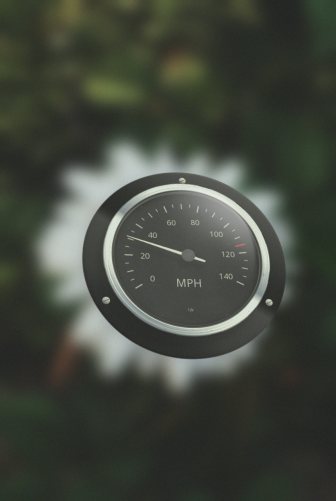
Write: 30 mph
